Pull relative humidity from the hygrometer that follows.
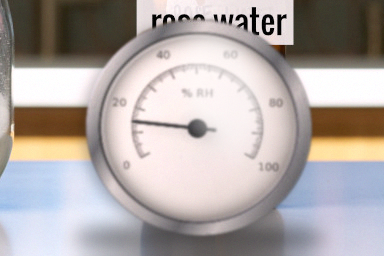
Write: 15 %
